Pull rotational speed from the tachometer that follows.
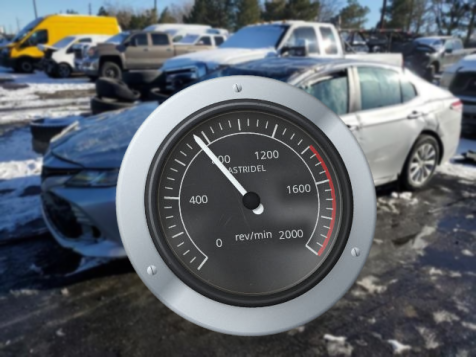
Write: 750 rpm
